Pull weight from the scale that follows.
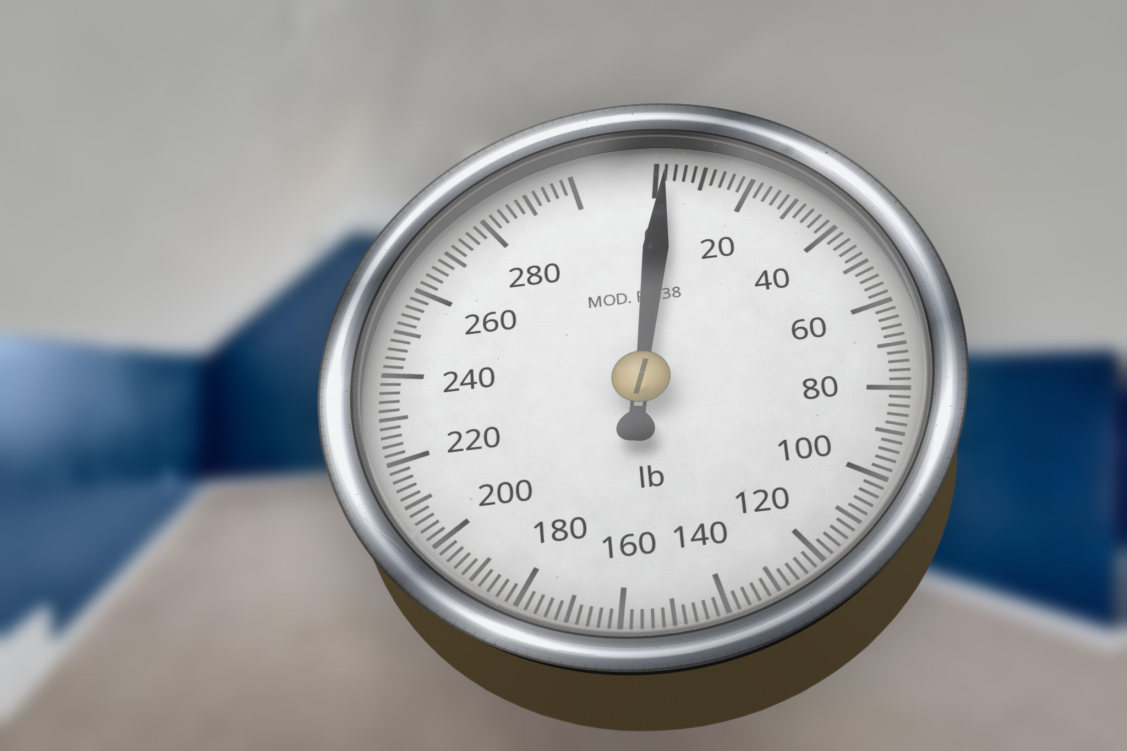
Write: 2 lb
